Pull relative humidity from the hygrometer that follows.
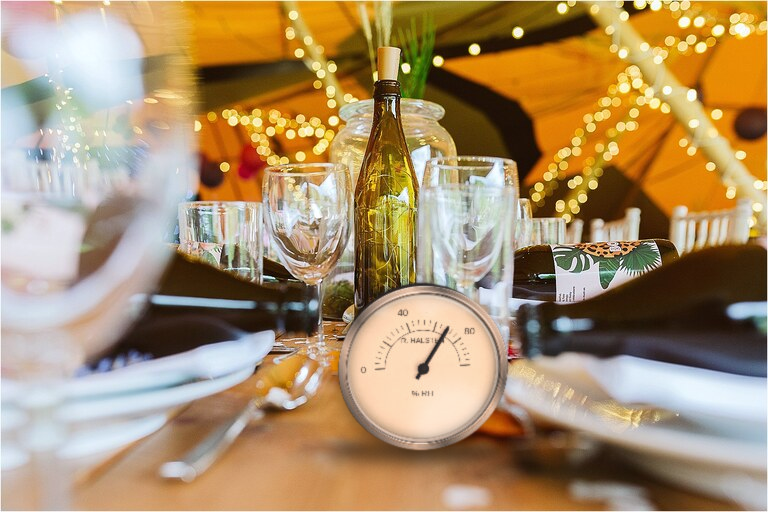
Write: 68 %
